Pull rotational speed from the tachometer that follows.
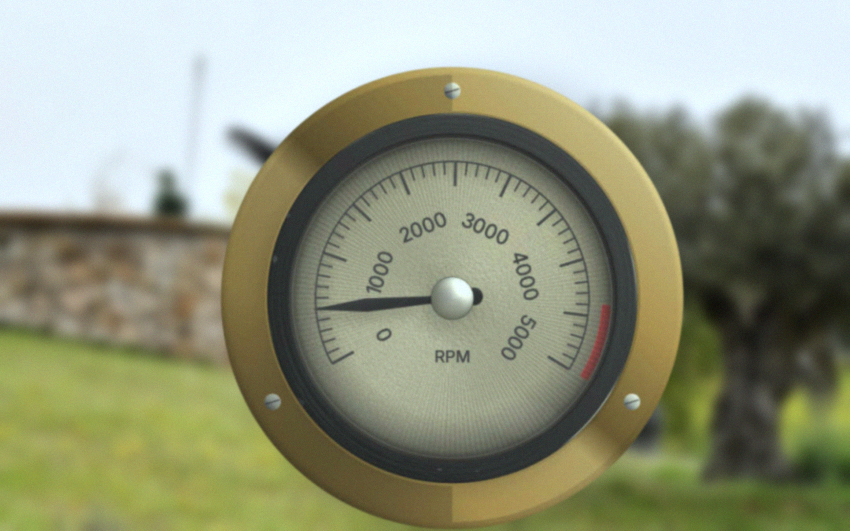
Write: 500 rpm
